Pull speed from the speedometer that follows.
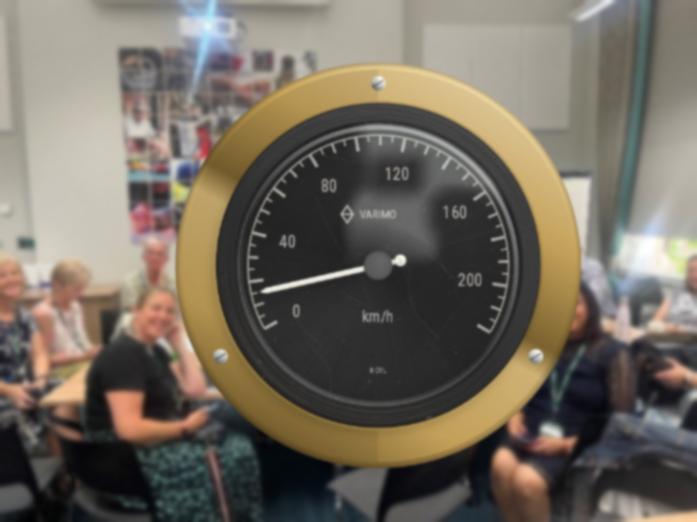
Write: 15 km/h
